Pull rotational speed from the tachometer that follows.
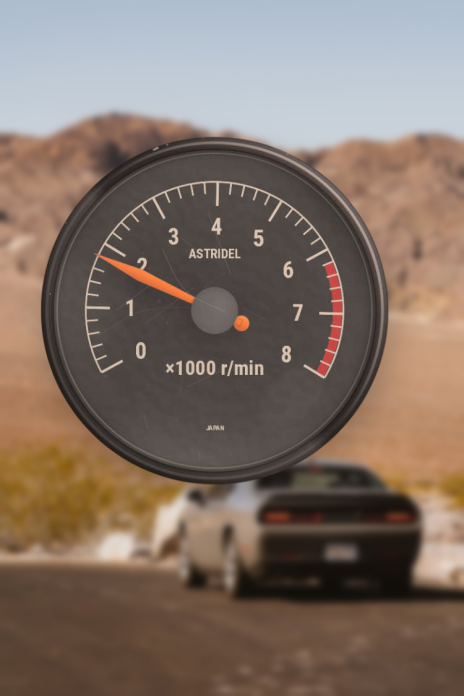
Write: 1800 rpm
